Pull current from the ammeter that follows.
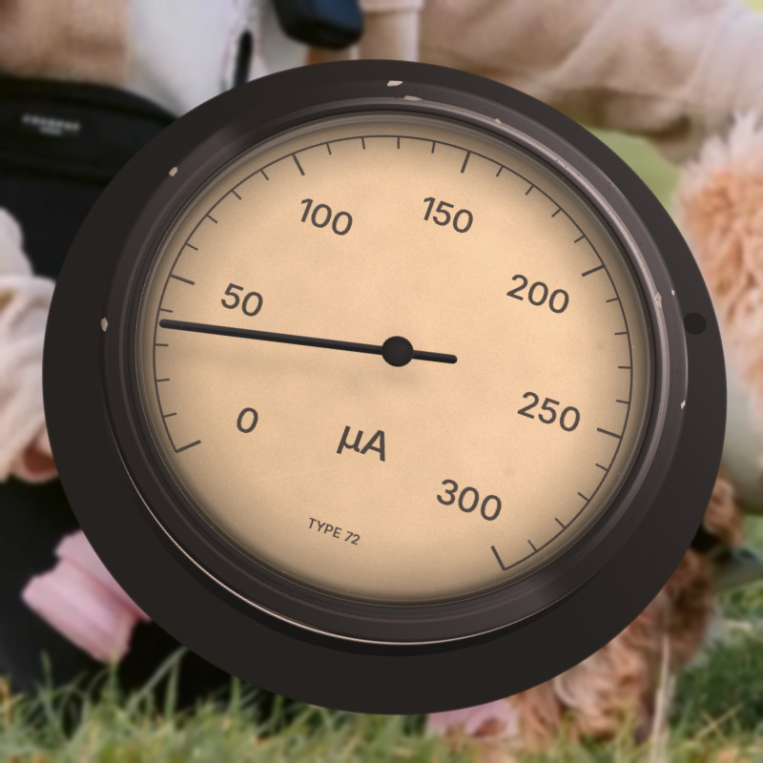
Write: 35 µA
